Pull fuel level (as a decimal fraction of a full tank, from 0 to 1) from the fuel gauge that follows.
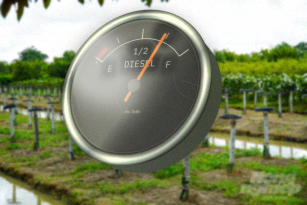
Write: 0.75
